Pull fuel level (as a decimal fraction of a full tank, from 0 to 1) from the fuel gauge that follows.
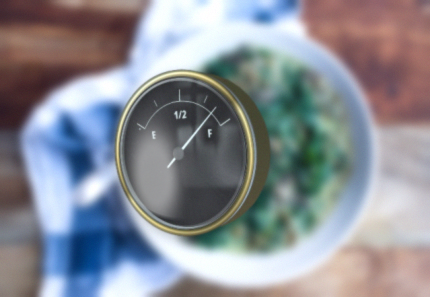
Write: 0.875
